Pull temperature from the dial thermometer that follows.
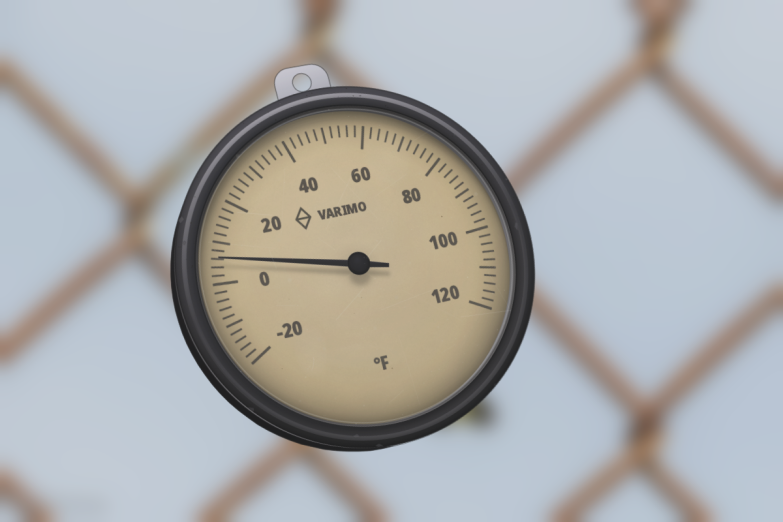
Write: 6 °F
